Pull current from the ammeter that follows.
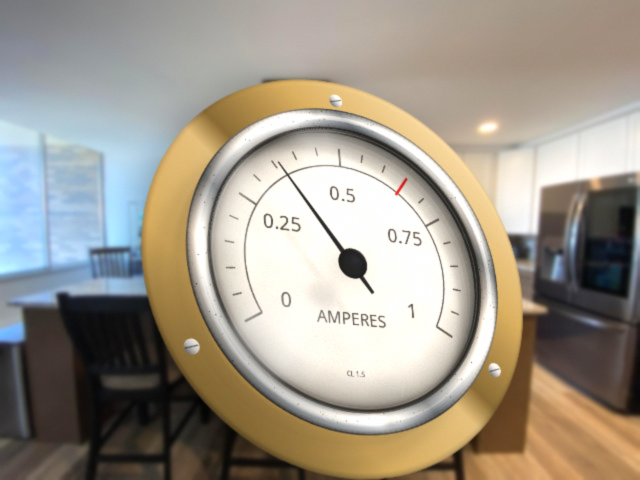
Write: 0.35 A
